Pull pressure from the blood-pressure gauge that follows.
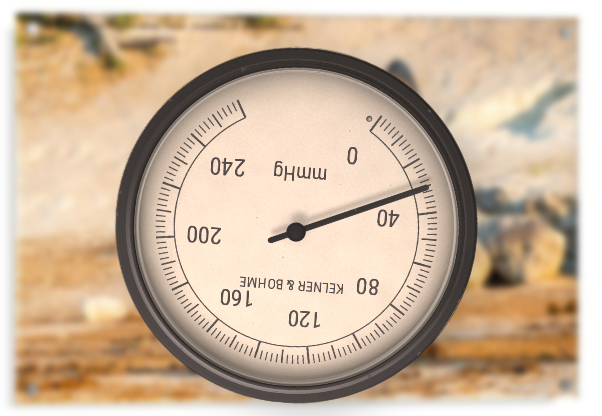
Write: 30 mmHg
